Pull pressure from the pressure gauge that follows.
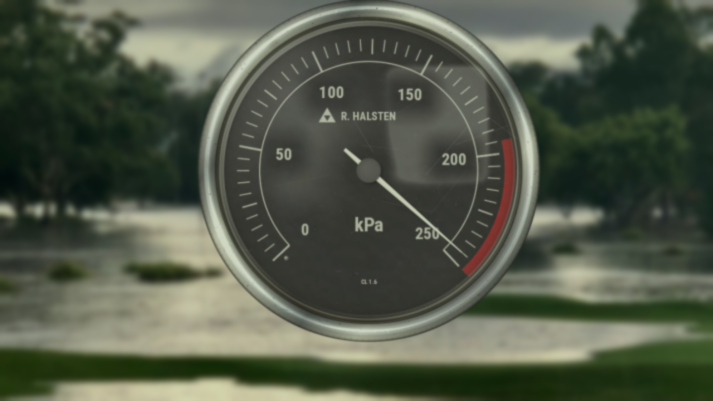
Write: 245 kPa
